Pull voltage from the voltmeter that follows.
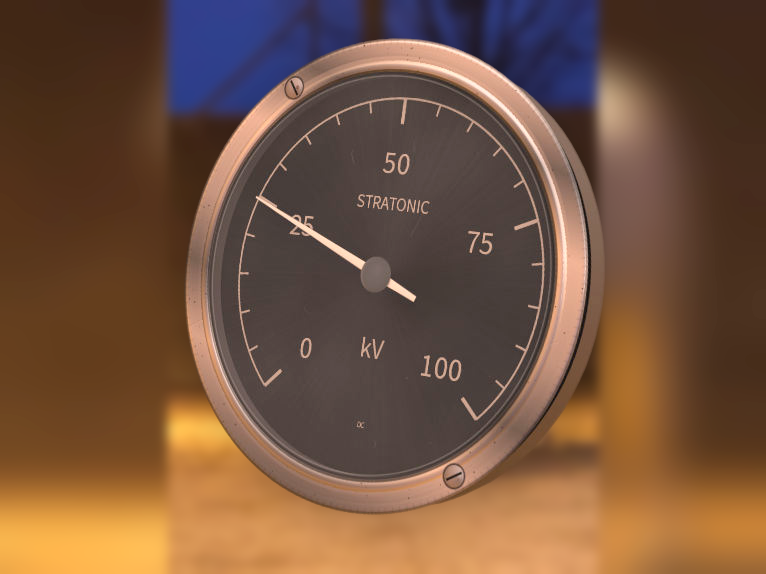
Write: 25 kV
